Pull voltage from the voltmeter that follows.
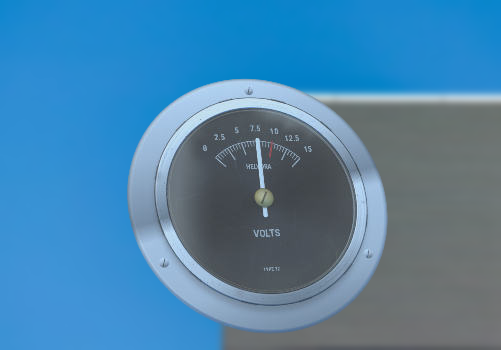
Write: 7.5 V
